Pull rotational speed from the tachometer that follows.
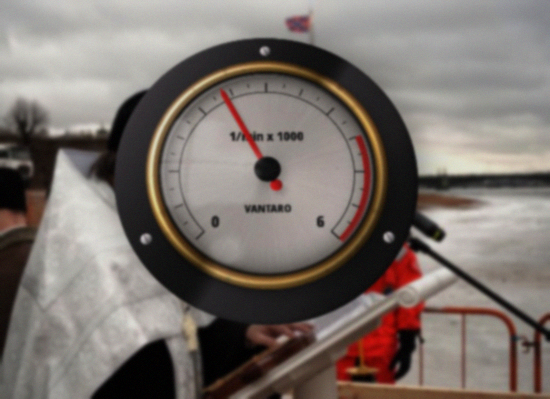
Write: 2375 rpm
